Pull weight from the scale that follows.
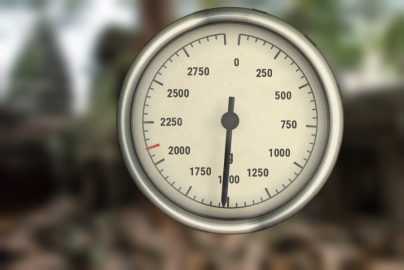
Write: 1525 g
